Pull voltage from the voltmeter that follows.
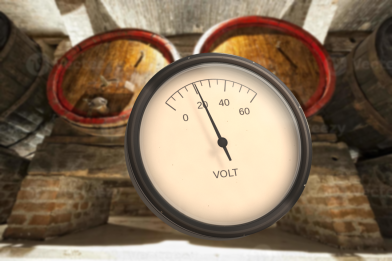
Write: 20 V
